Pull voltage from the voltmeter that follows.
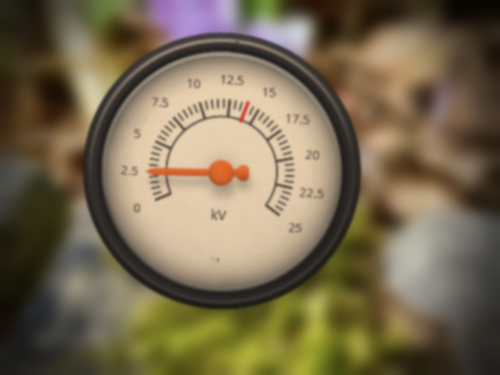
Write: 2.5 kV
